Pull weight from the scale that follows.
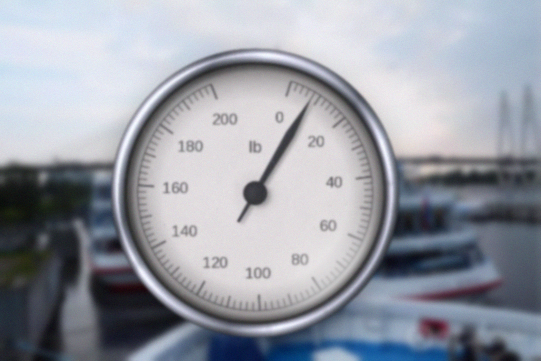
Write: 8 lb
